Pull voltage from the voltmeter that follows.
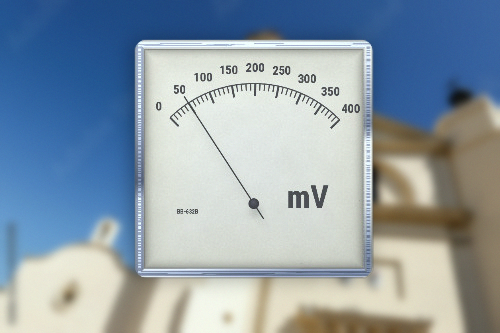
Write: 50 mV
